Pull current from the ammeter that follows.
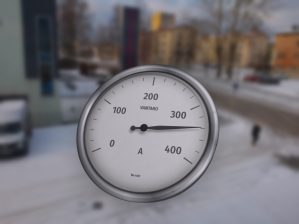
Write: 340 A
